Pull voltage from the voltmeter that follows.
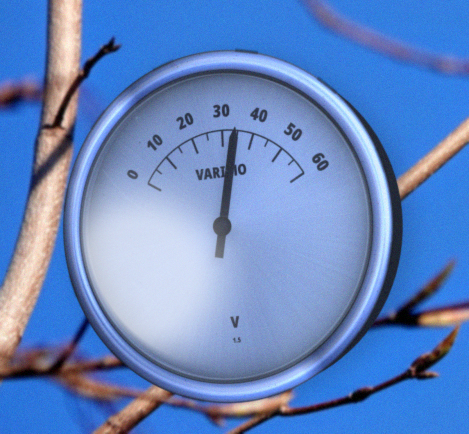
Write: 35 V
